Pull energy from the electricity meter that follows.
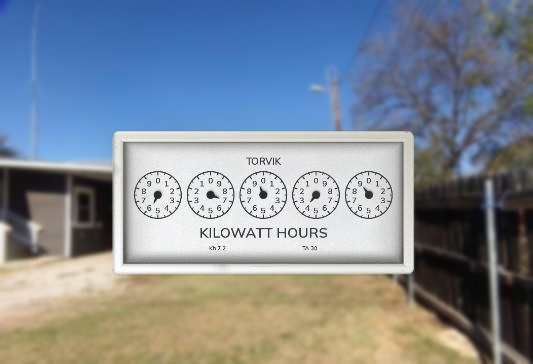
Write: 56939 kWh
